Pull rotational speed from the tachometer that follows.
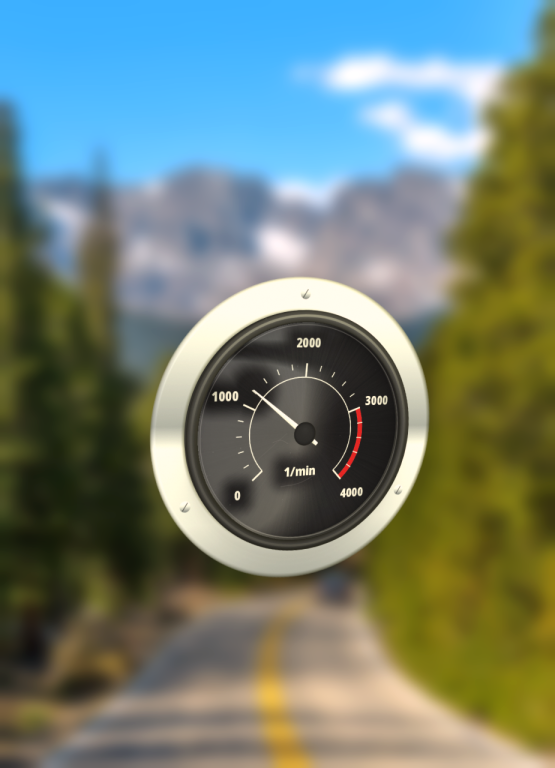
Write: 1200 rpm
